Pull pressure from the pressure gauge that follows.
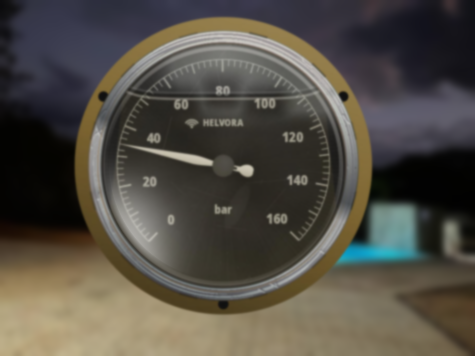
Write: 34 bar
